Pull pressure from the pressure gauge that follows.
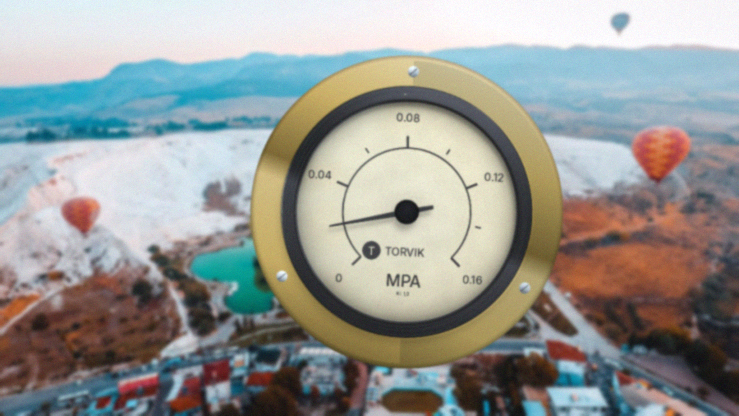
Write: 0.02 MPa
